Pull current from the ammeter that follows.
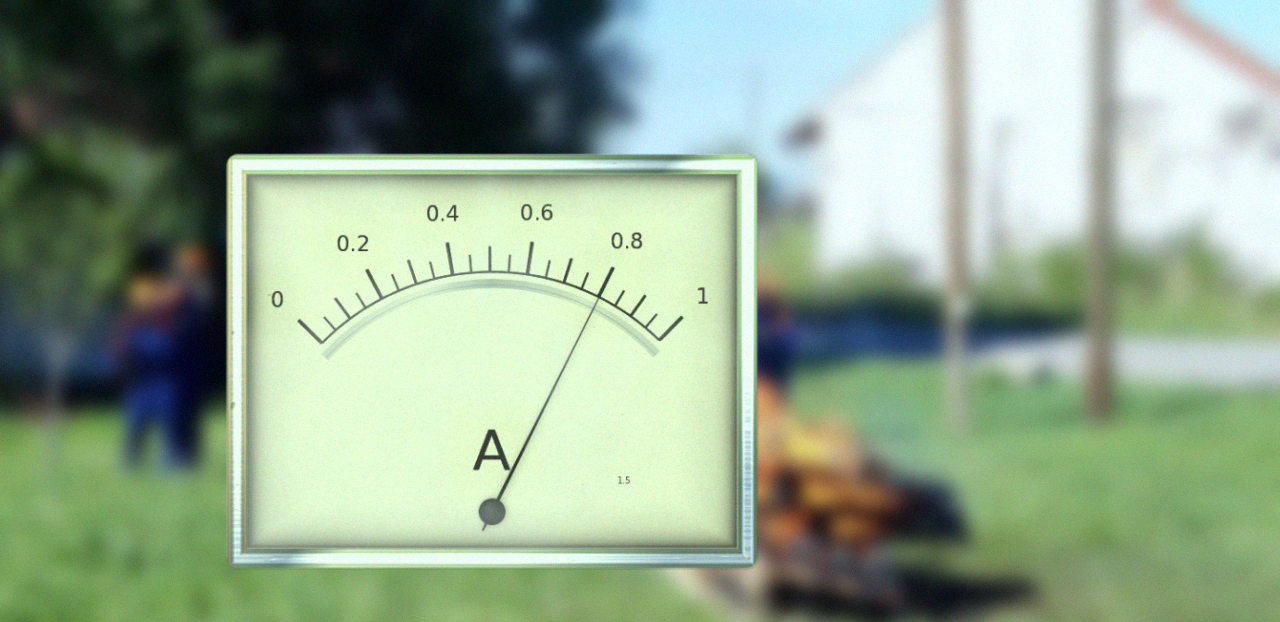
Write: 0.8 A
